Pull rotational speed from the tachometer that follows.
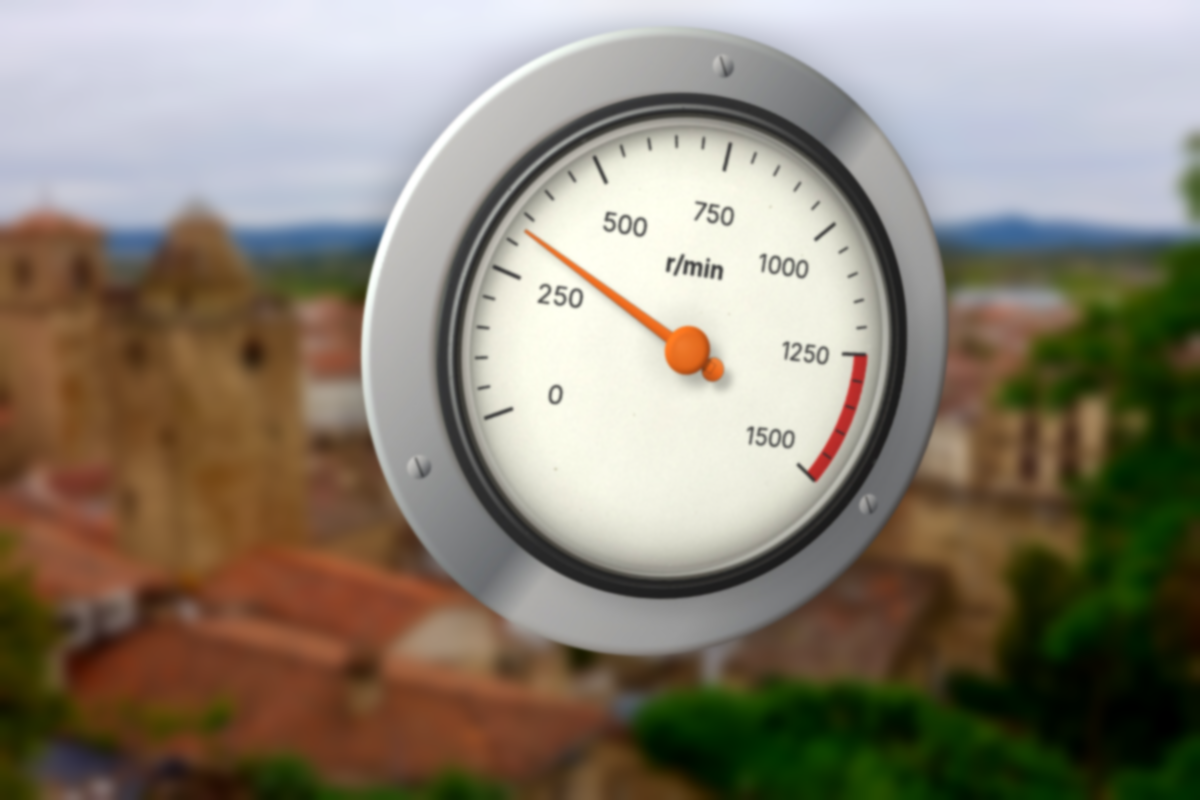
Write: 325 rpm
